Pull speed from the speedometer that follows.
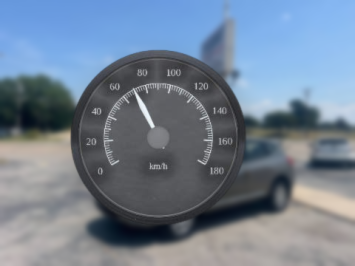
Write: 70 km/h
